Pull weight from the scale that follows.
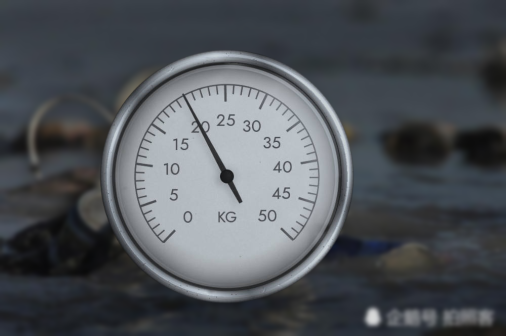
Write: 20 kg
